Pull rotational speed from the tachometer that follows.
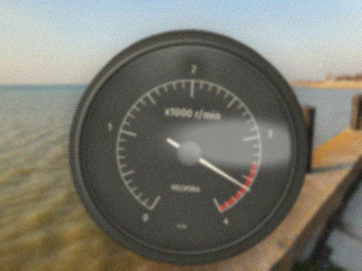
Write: 3600 rpm
